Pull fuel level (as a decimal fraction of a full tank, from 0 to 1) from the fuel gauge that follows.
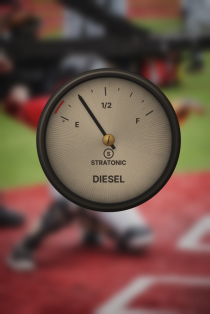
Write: 0.25
